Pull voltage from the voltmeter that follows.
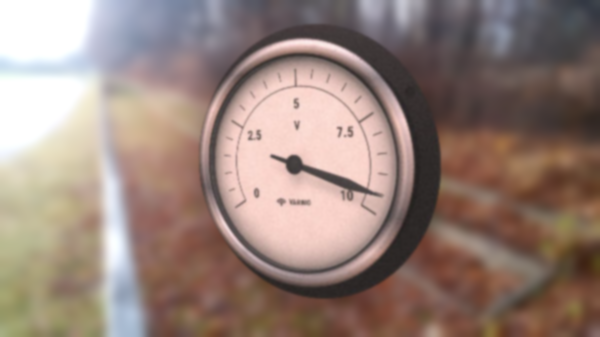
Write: 9.5 V
